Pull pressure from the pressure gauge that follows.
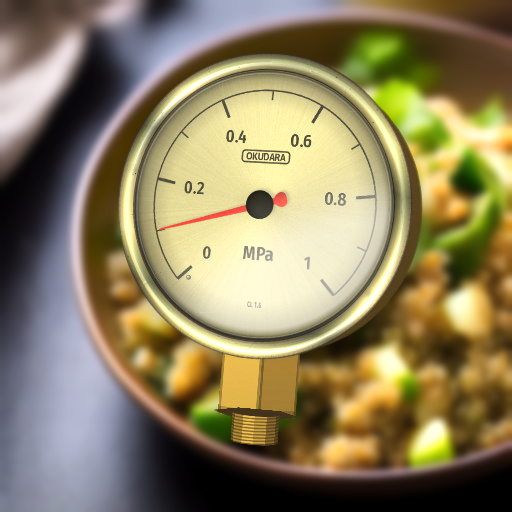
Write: 0.1 MPa
